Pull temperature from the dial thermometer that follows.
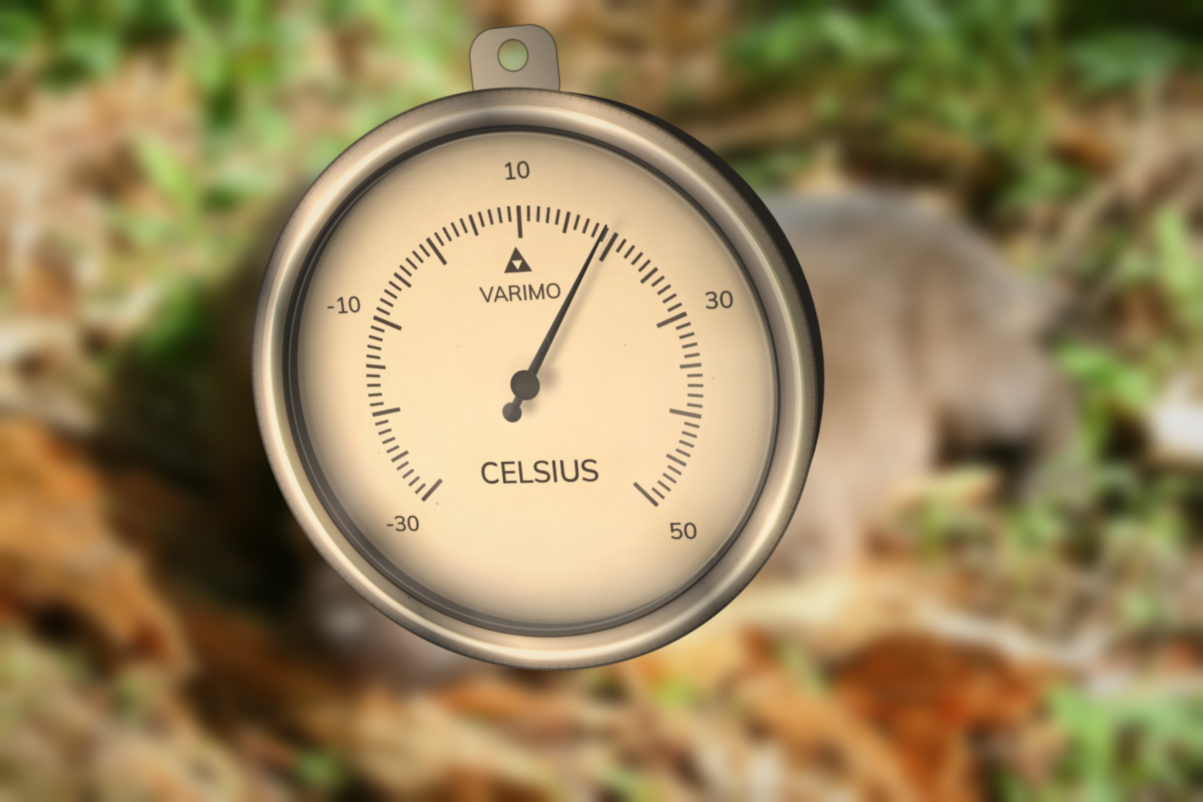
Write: 19 °C
